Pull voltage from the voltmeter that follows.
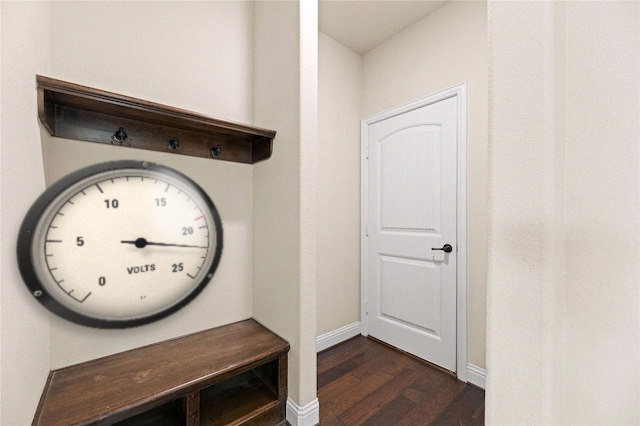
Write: 22 V
